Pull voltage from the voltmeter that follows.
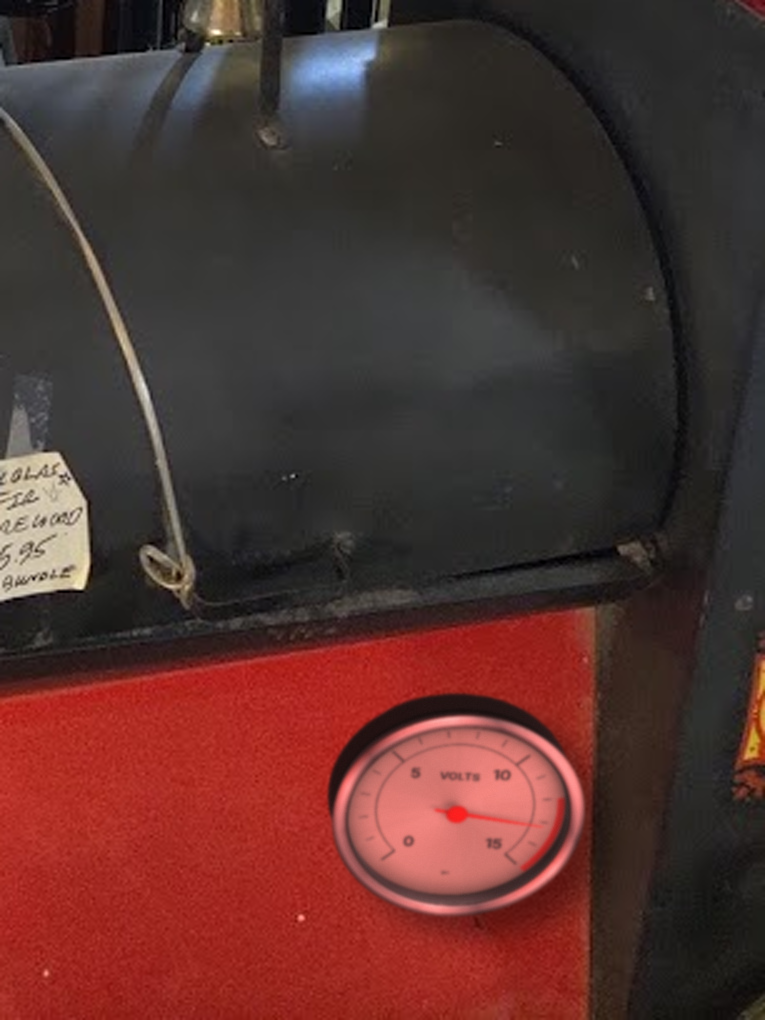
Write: 13 V
